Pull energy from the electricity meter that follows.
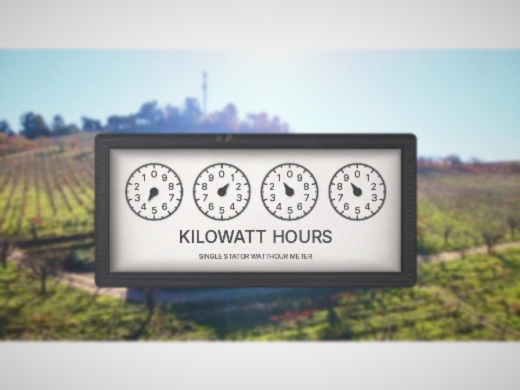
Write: 4109 kWh
